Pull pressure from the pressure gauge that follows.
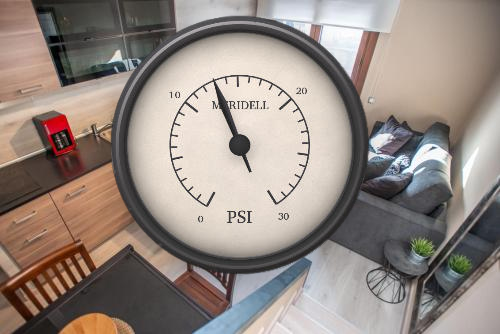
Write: 13 psi
